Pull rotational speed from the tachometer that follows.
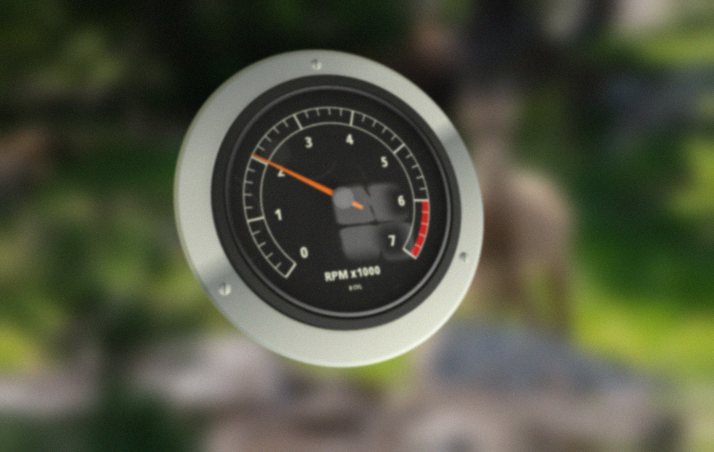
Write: 2000 rpm
